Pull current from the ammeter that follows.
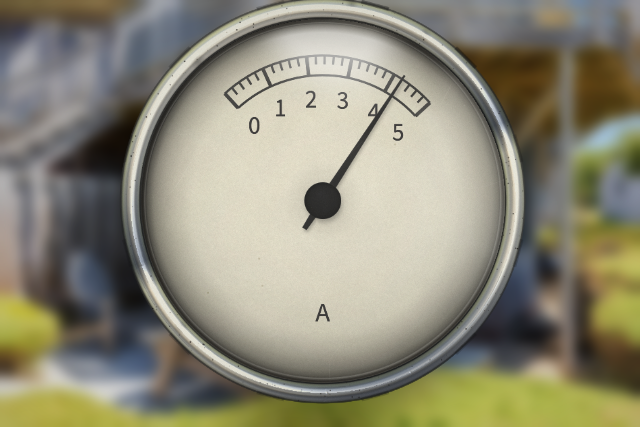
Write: 4.2 A
